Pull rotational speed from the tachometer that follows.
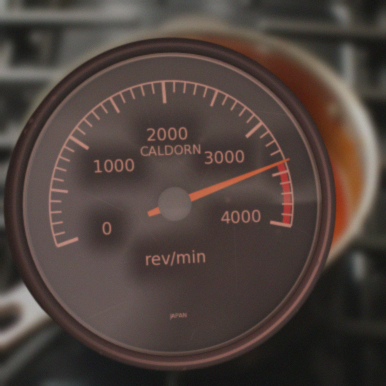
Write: 3400 rpm
